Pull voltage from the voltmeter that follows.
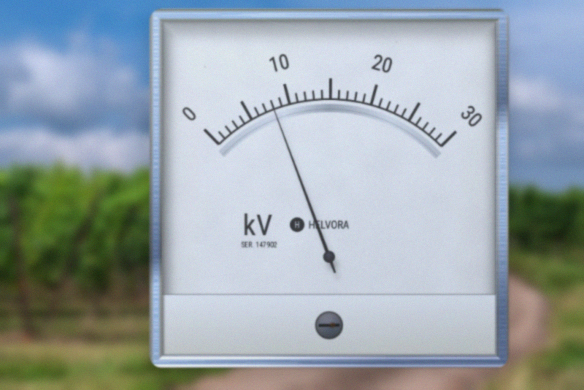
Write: 8 kV
